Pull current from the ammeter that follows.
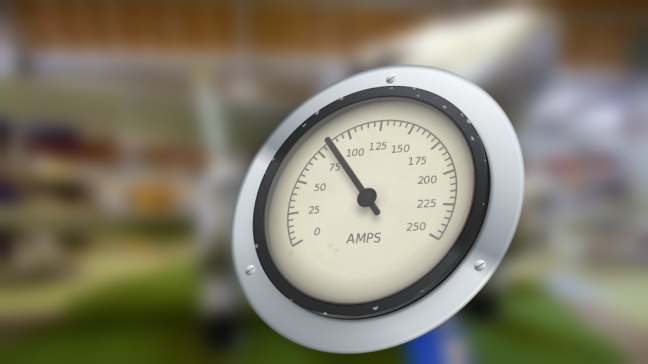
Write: 85 A
